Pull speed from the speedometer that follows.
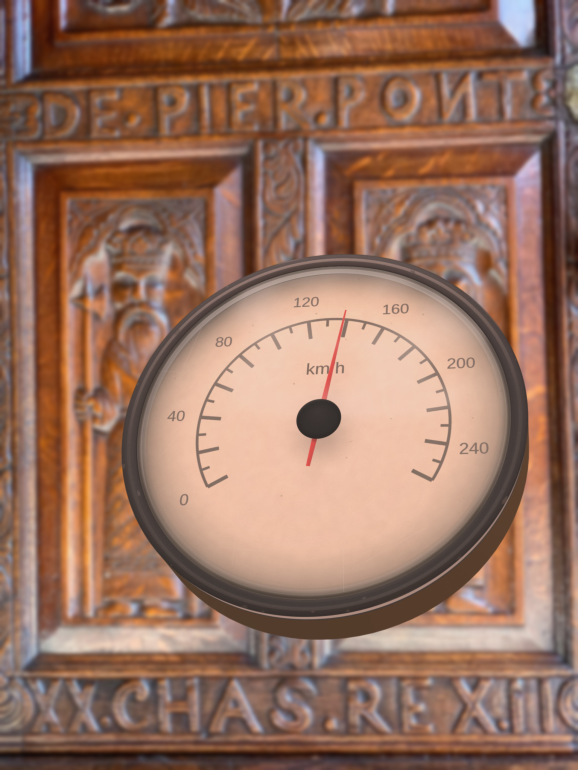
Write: 140 km/h
